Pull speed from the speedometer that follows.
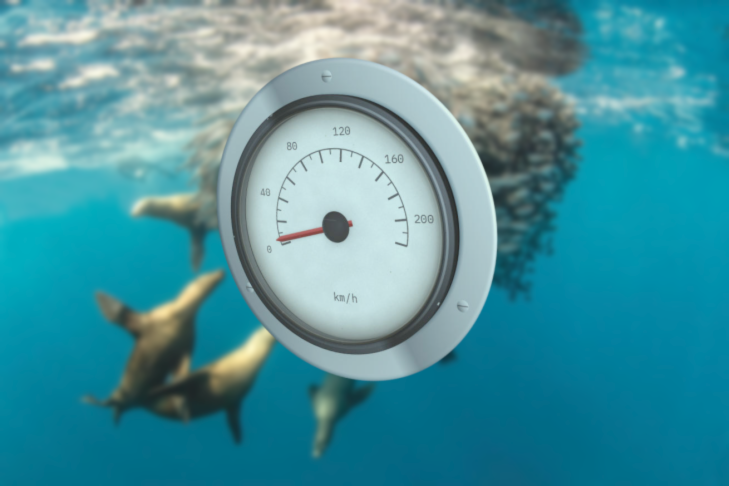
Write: 5 km/h
